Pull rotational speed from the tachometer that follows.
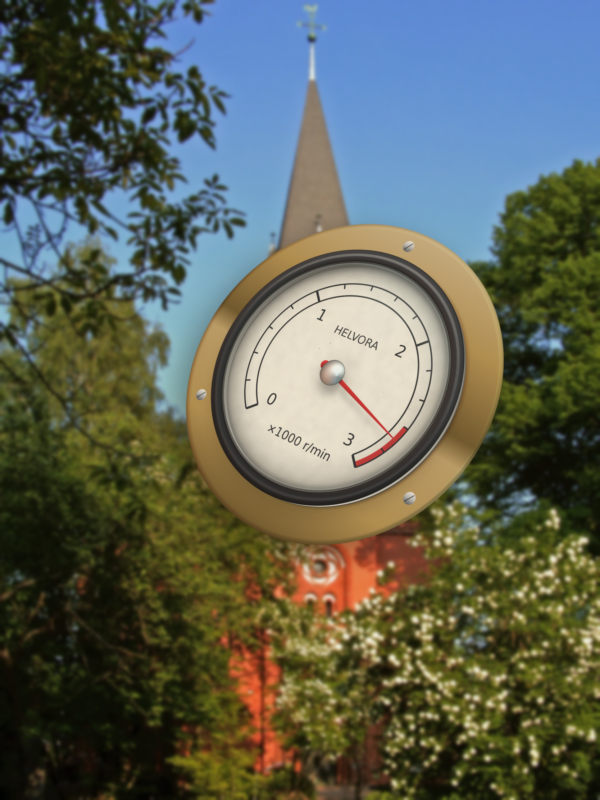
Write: 2700 rpm
